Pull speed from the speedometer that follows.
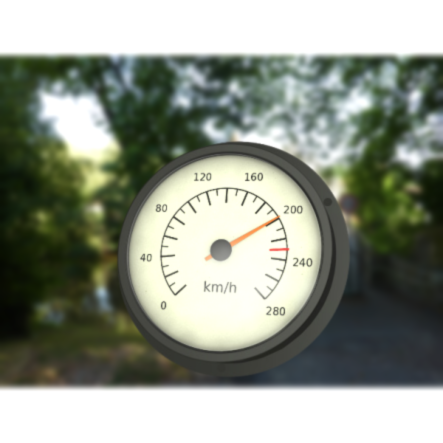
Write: 200 km/h
